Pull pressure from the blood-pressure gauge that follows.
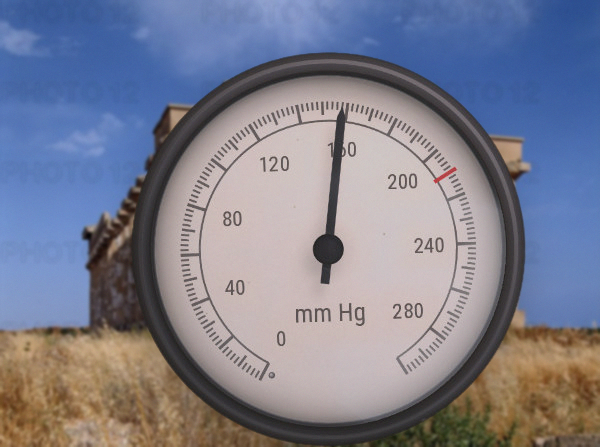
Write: 158 mmHg
